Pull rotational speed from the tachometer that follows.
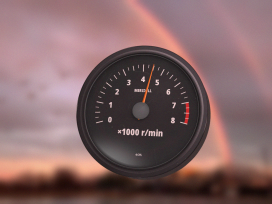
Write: 4500 rpm
